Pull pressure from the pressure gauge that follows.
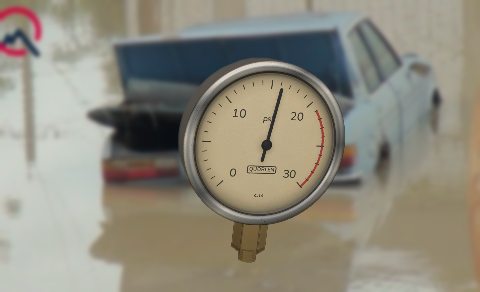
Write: 16 psi
